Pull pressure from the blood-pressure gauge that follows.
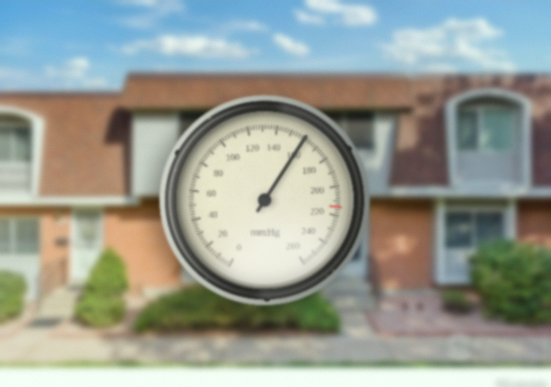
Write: 160 mmHg
